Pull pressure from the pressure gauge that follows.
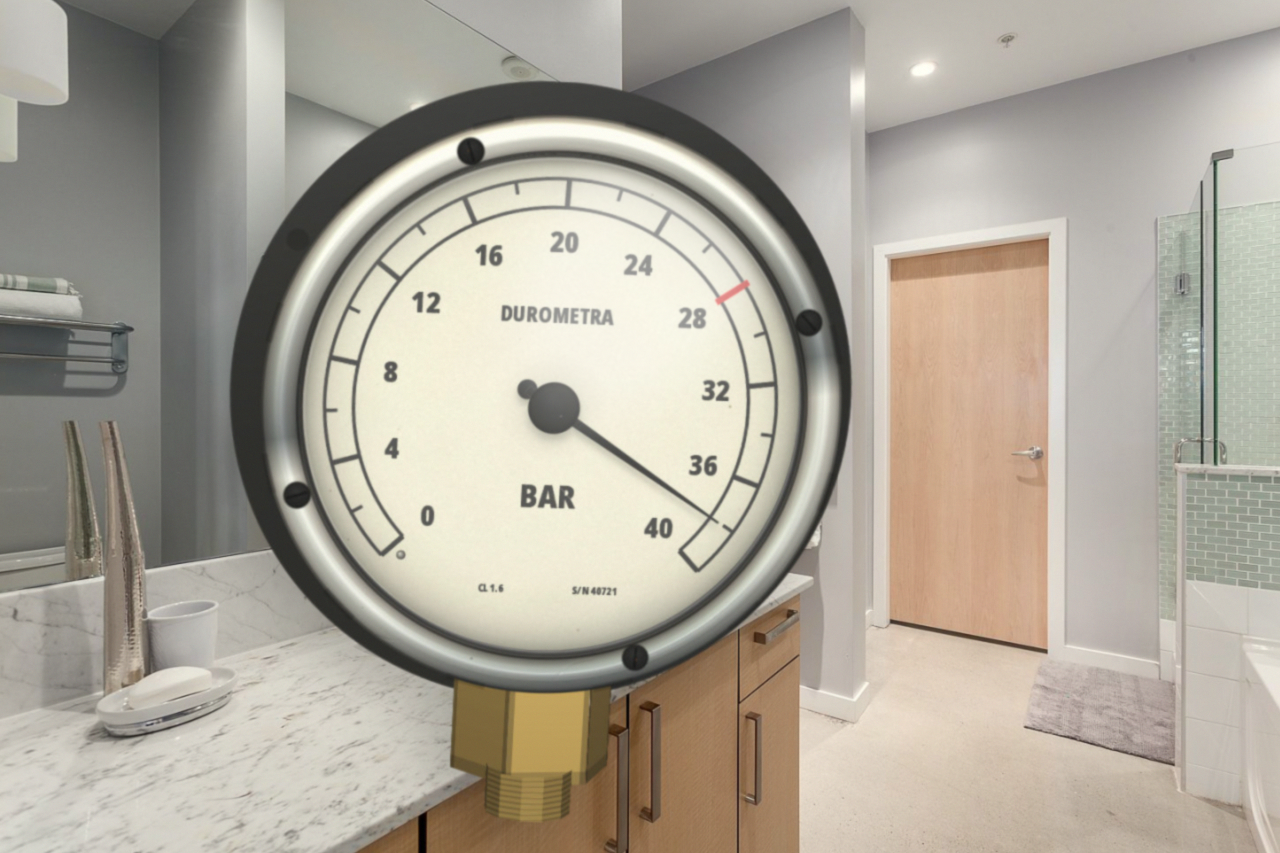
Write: 38 bar
